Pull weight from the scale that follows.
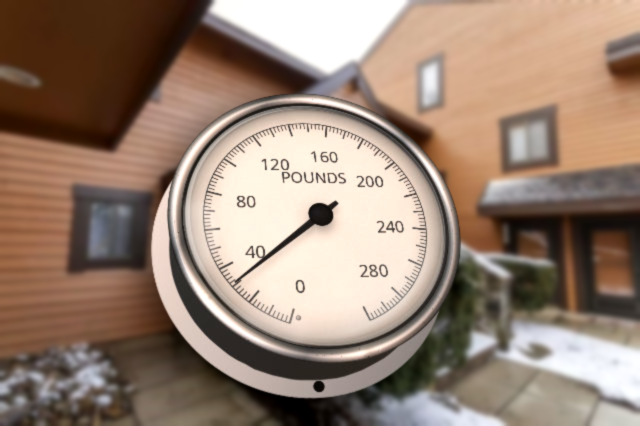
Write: 30 lb
